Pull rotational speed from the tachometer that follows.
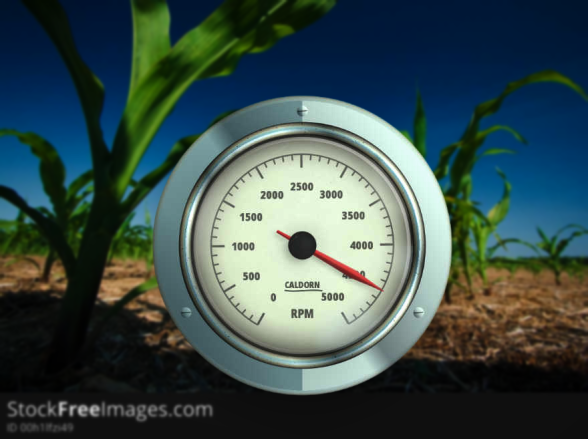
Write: 4500 rpm
